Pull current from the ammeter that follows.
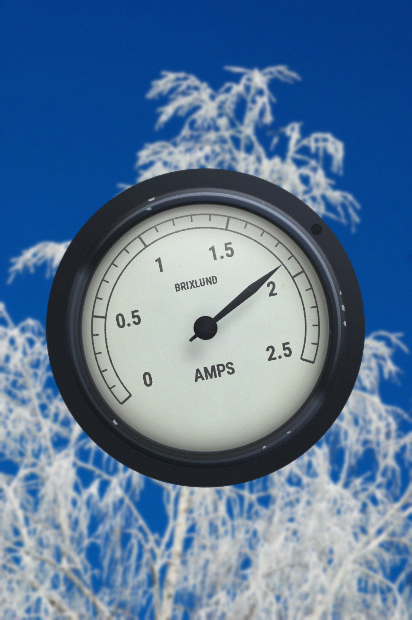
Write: 1.9 A
